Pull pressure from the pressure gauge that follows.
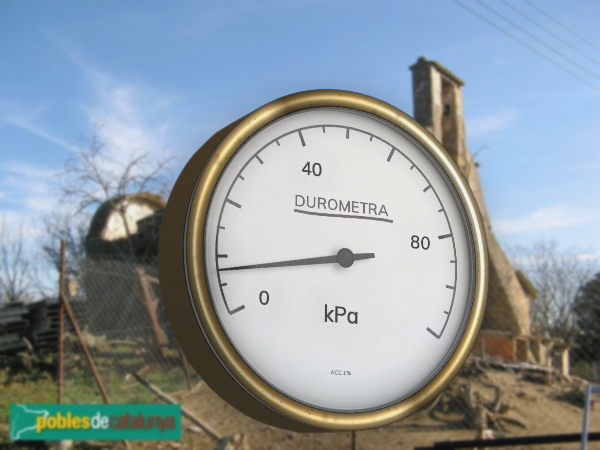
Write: 7.5 kPa
